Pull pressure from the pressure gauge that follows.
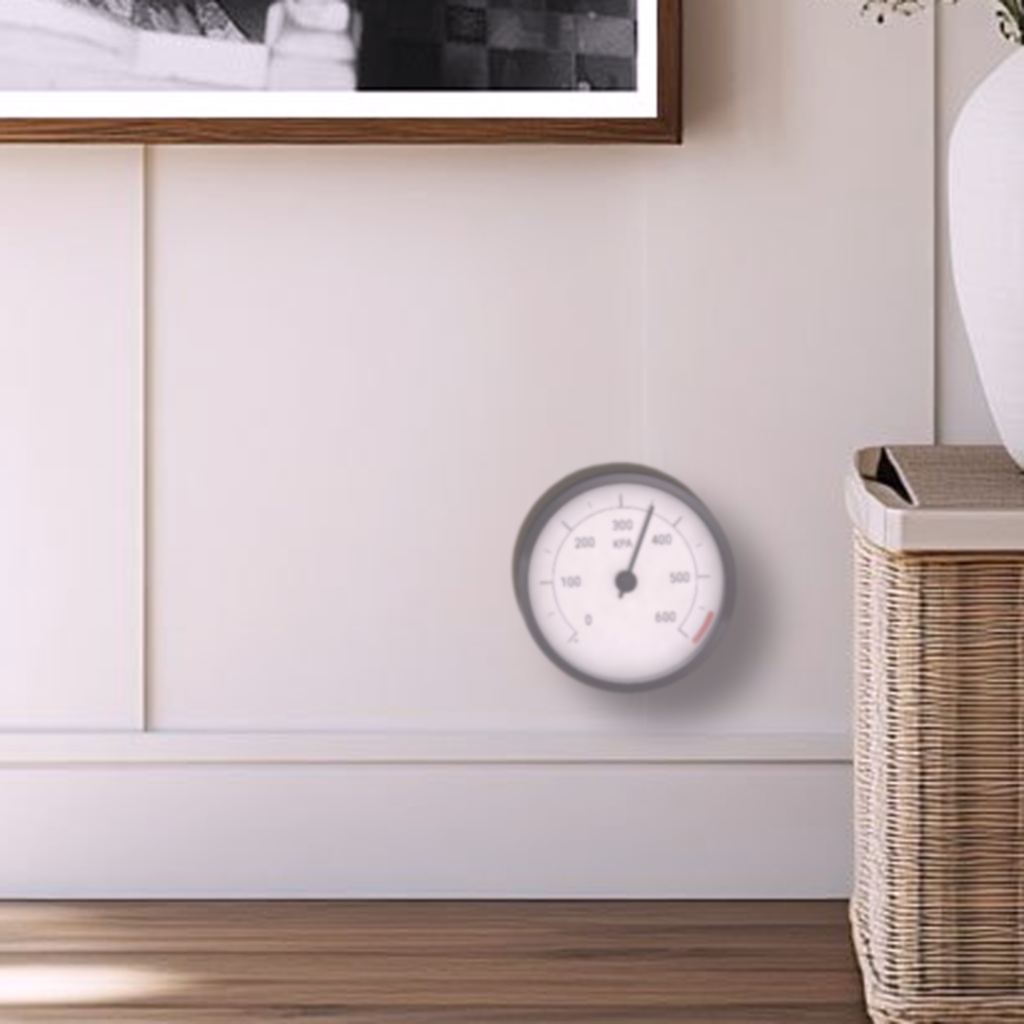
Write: 350 kPa
